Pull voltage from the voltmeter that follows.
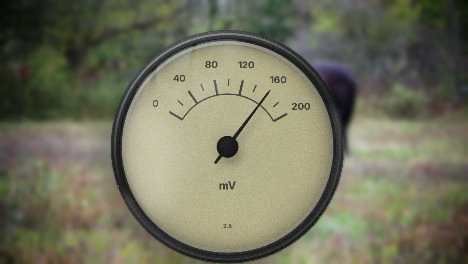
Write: 160 mV
